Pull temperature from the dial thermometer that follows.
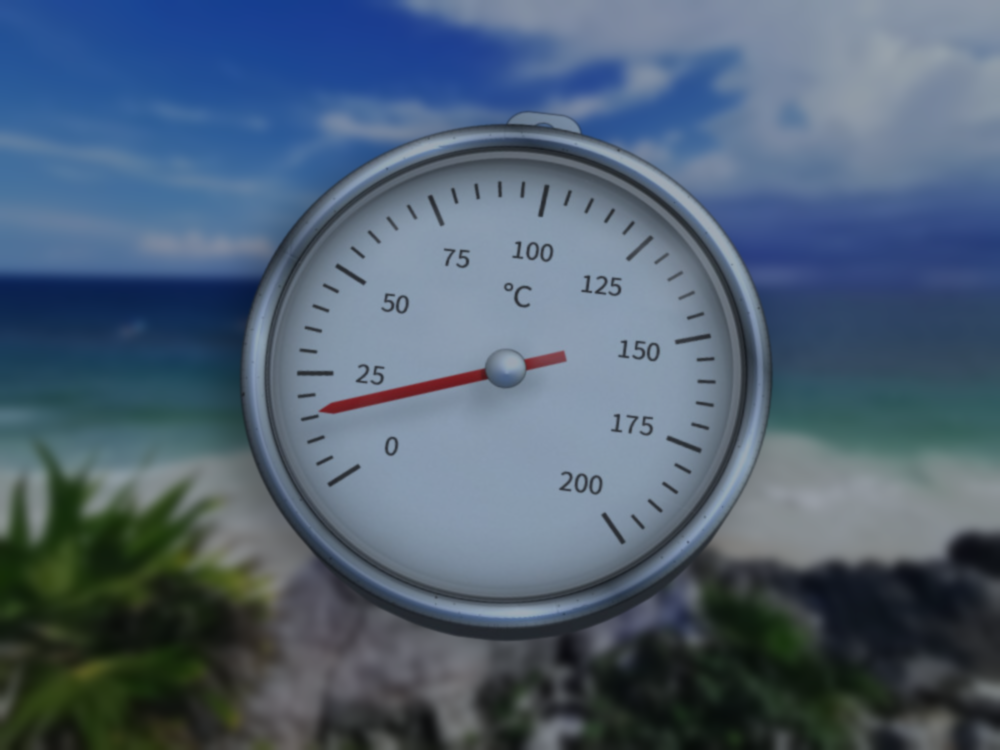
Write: 15 °C
